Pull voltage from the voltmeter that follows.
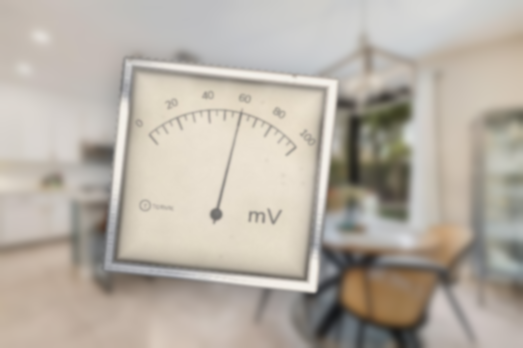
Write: 60 mV
